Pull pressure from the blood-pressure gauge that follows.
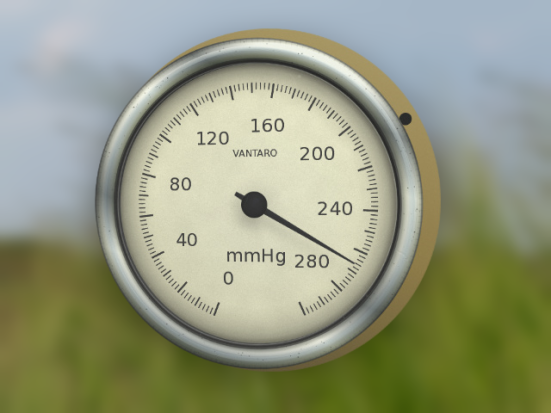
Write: 266 mmHg
